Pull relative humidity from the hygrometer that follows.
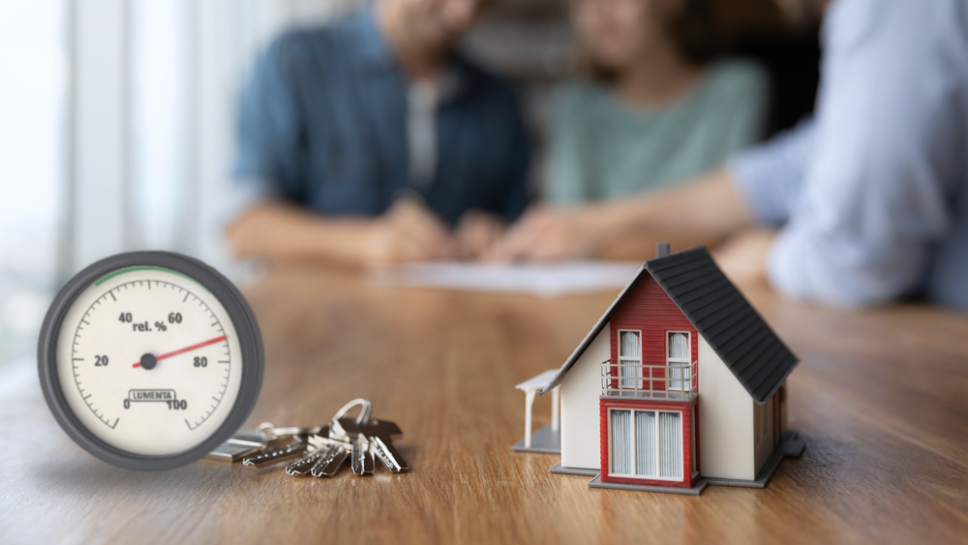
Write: 74 %
